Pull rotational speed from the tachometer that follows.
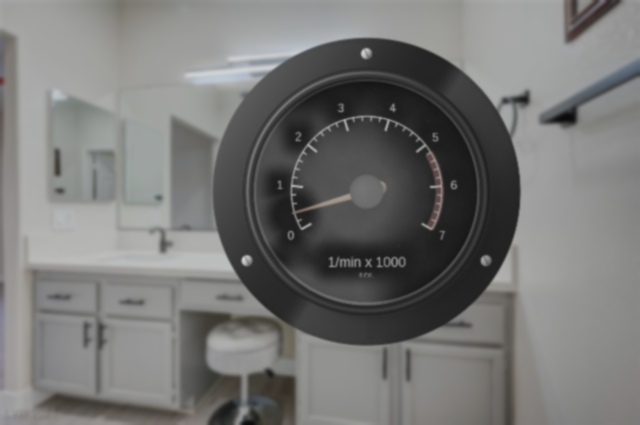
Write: 400 rpm
